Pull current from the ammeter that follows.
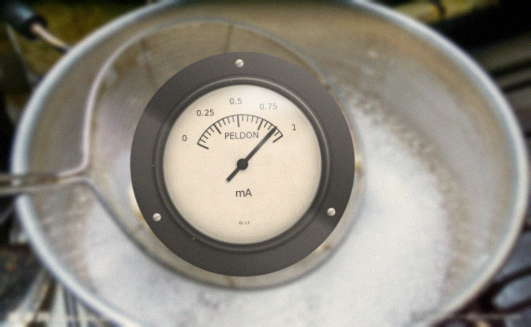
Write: 0.9 mA
